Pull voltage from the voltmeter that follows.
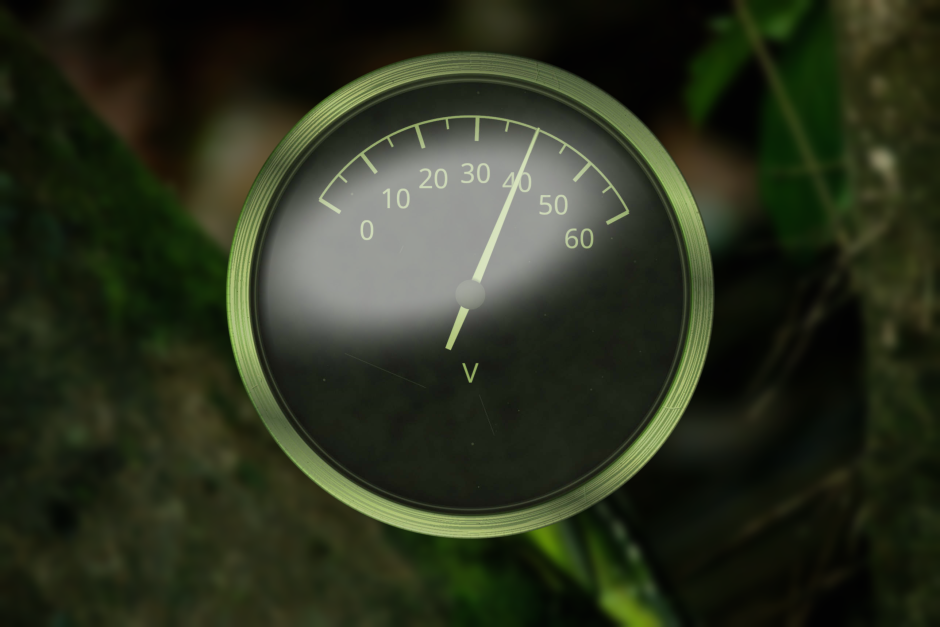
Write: 40 V
